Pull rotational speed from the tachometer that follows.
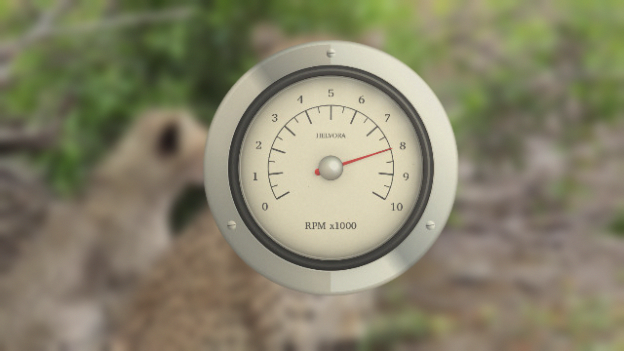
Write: 8000 rpm
